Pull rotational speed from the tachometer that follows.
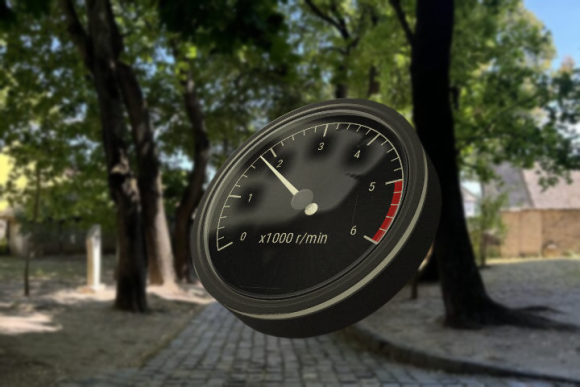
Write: 1800 rpm
